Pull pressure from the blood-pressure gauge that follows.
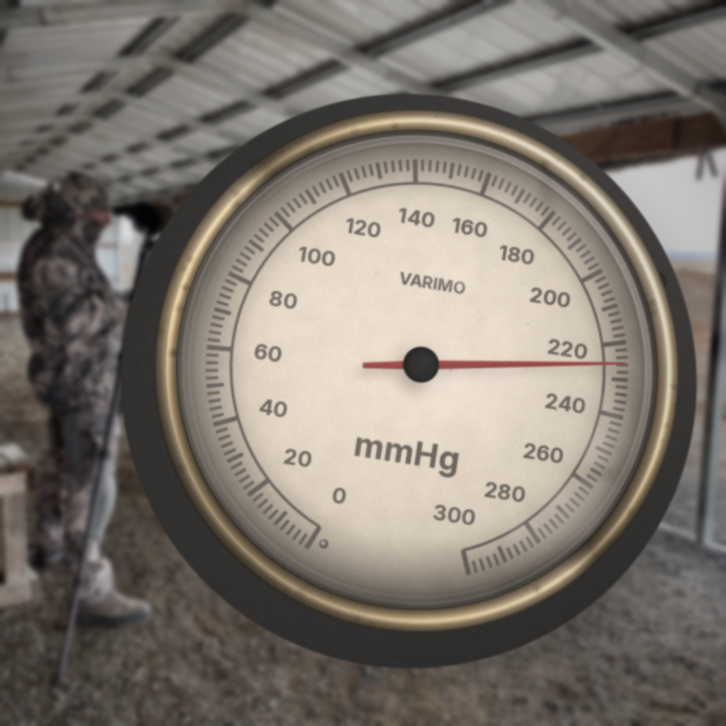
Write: 226 mmHg
